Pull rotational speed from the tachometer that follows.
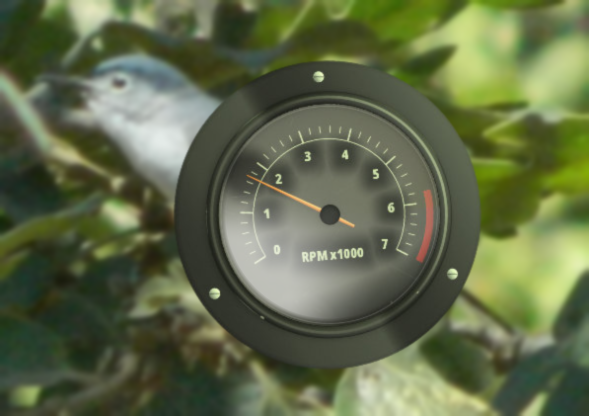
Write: 1700 rpm
